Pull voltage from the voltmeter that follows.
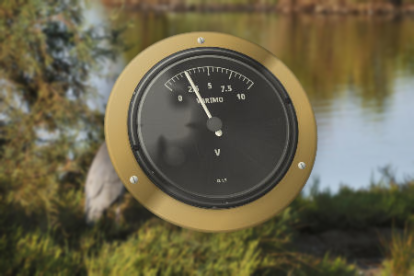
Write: 2.5 V
